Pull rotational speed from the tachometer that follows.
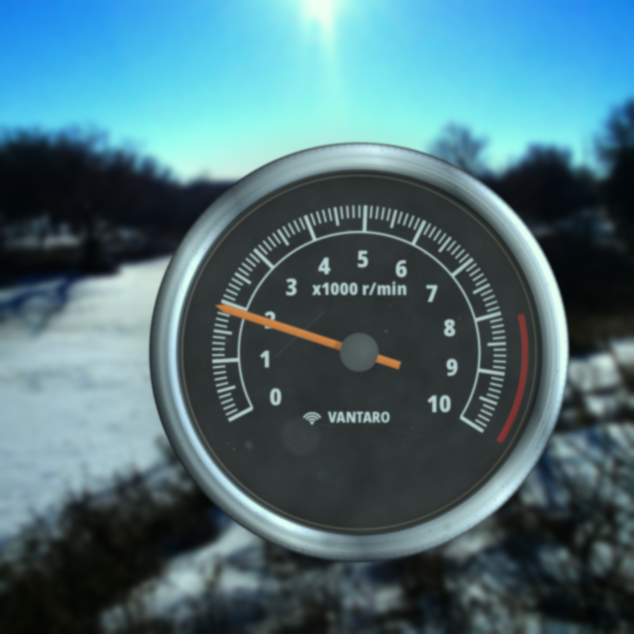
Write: 1900 rpm
